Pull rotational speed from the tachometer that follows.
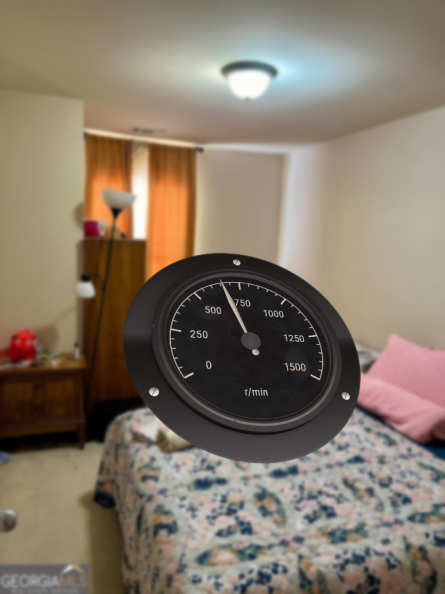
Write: 650 rpm
